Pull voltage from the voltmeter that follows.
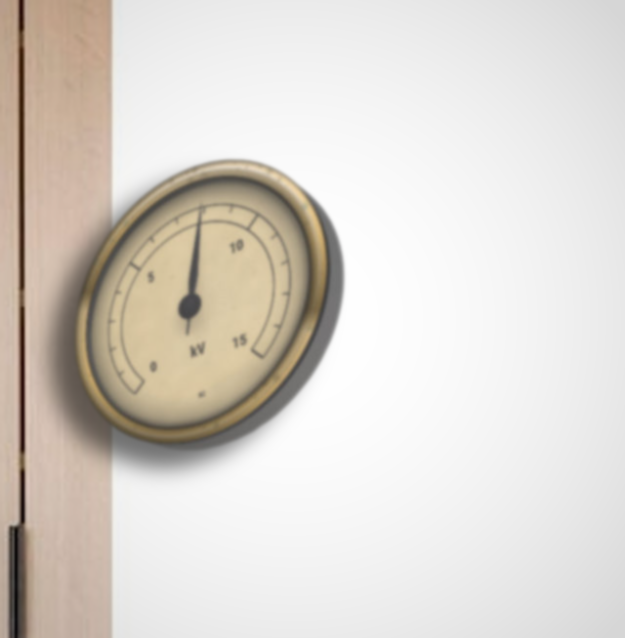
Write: 8 kV
